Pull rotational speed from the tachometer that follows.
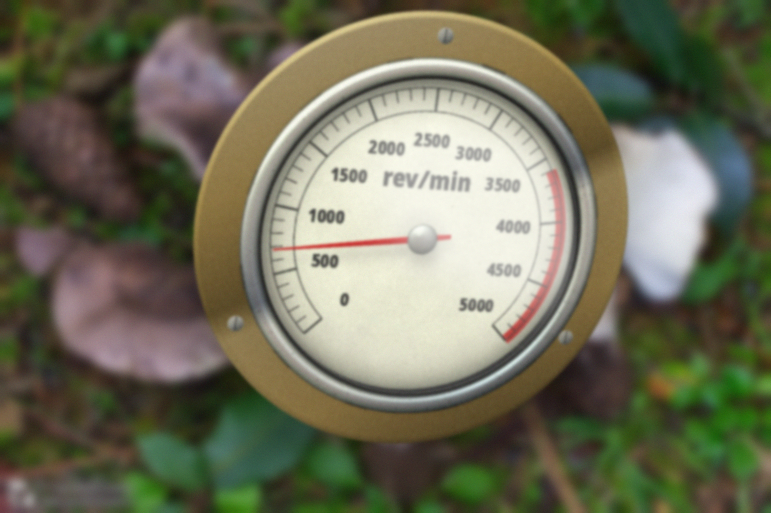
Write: 700 rpm
